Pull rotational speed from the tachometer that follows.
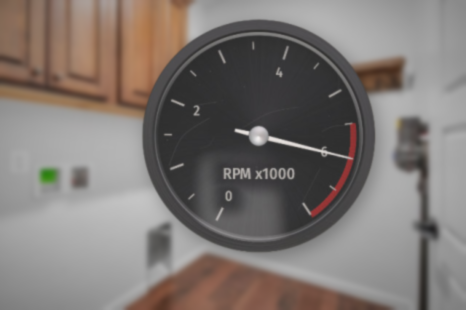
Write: 6000 rpm
